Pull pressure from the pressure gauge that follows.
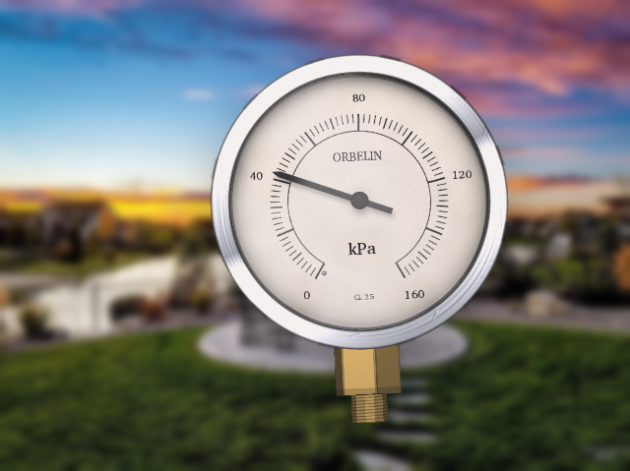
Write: 42 kPa
